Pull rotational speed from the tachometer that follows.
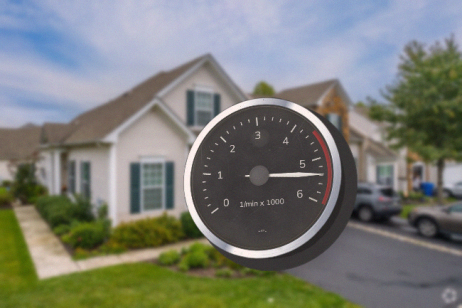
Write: 5400 rpm
